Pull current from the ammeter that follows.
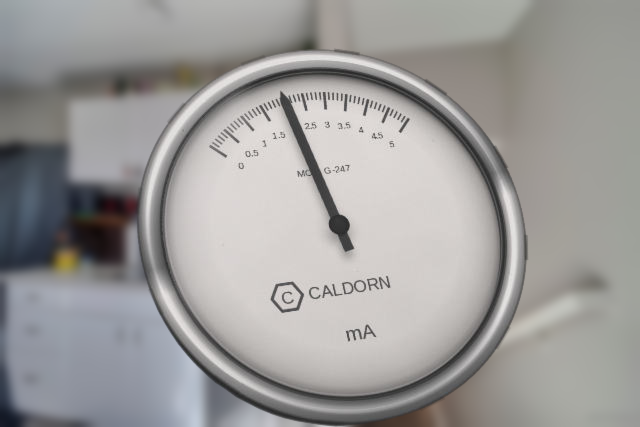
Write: 2 mA
